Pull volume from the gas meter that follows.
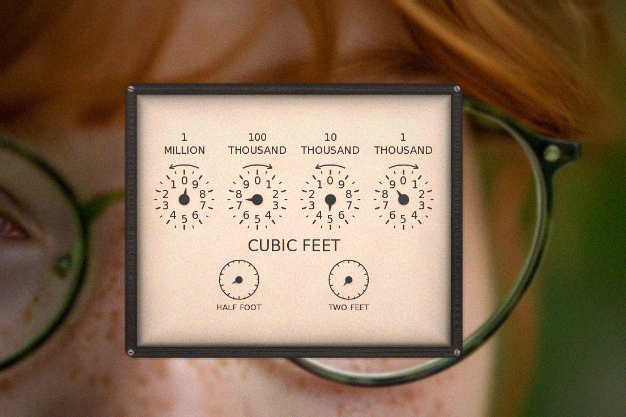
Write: 974900 ft³
